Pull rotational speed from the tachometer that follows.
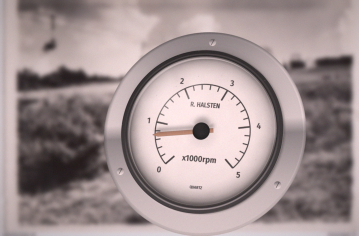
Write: 700 rpm
